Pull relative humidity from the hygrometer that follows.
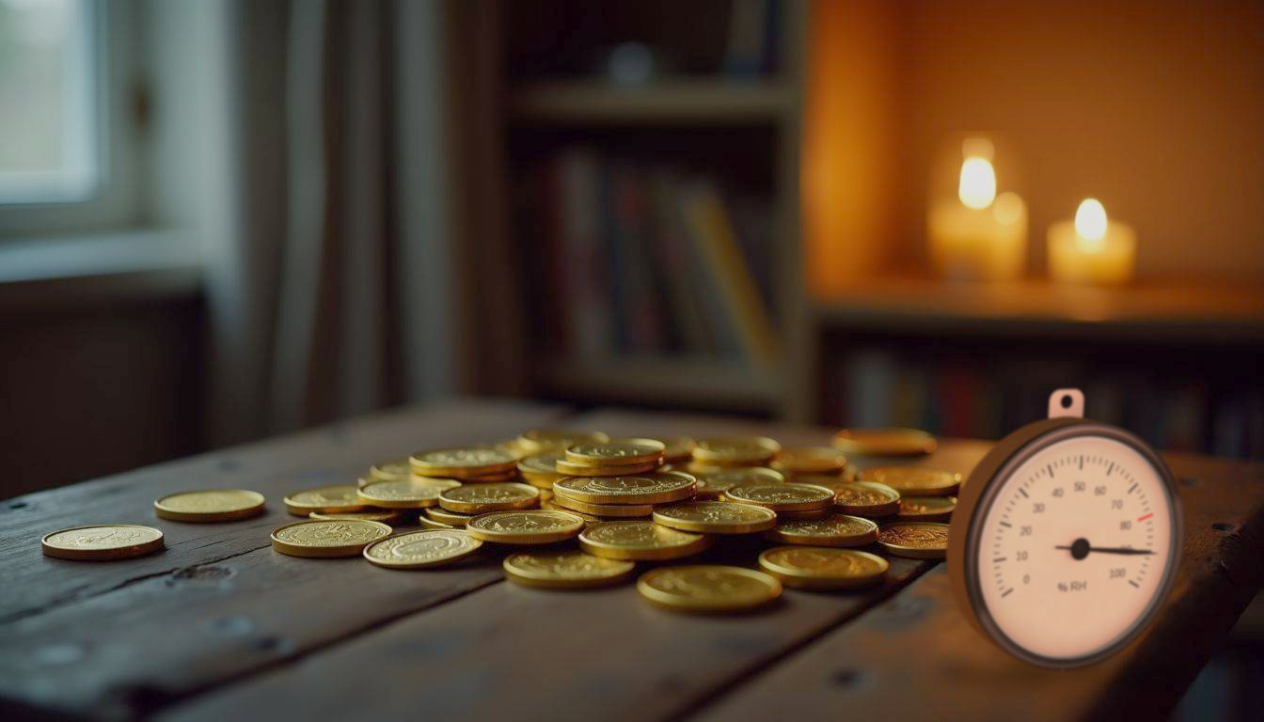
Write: 90 %
